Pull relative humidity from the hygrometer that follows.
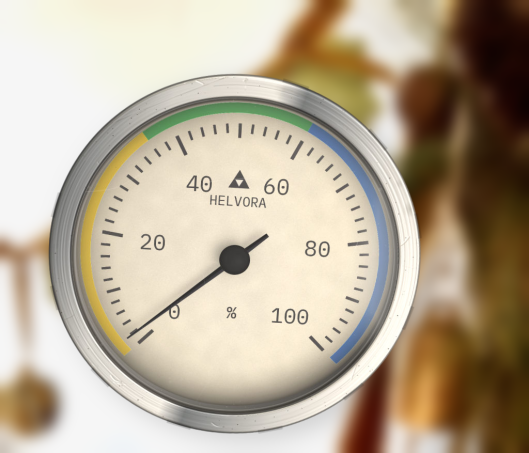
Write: 2 %
